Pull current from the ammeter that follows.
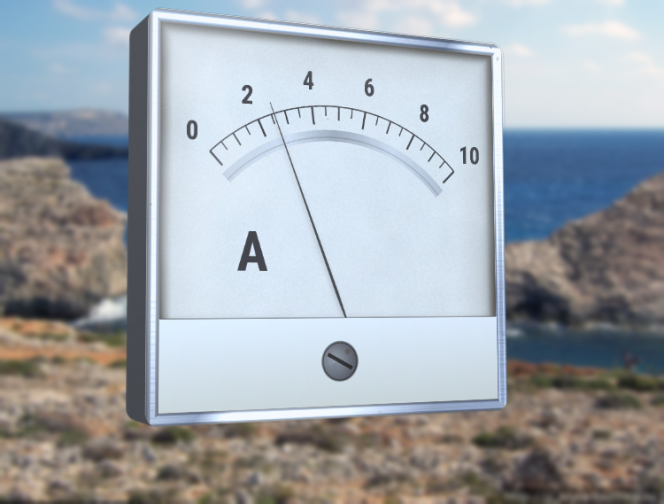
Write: 2.5 A
